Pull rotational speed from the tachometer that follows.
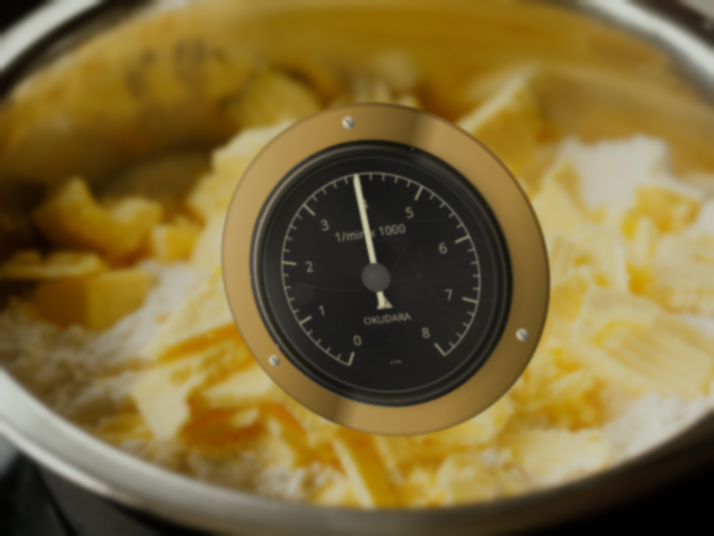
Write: 4000 rpm
